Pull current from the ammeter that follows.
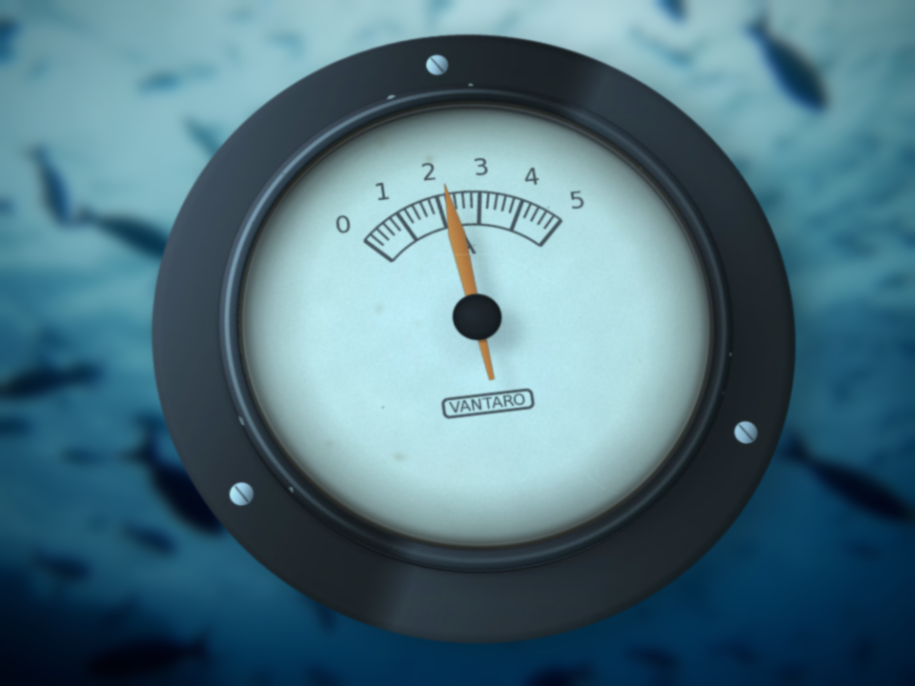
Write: 2.2 A
